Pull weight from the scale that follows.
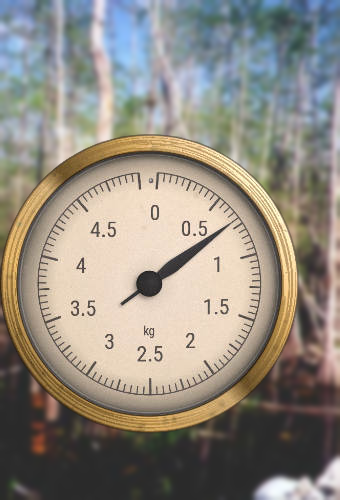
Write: 0.7 kg
